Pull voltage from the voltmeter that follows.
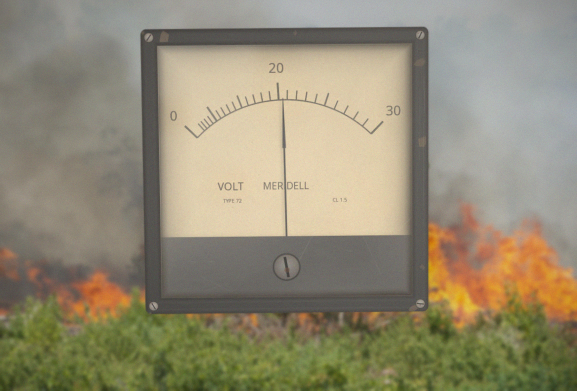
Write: 20.5 V
